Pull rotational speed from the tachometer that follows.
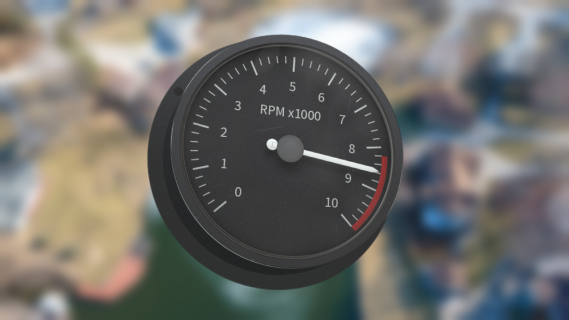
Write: 8600 rpm
